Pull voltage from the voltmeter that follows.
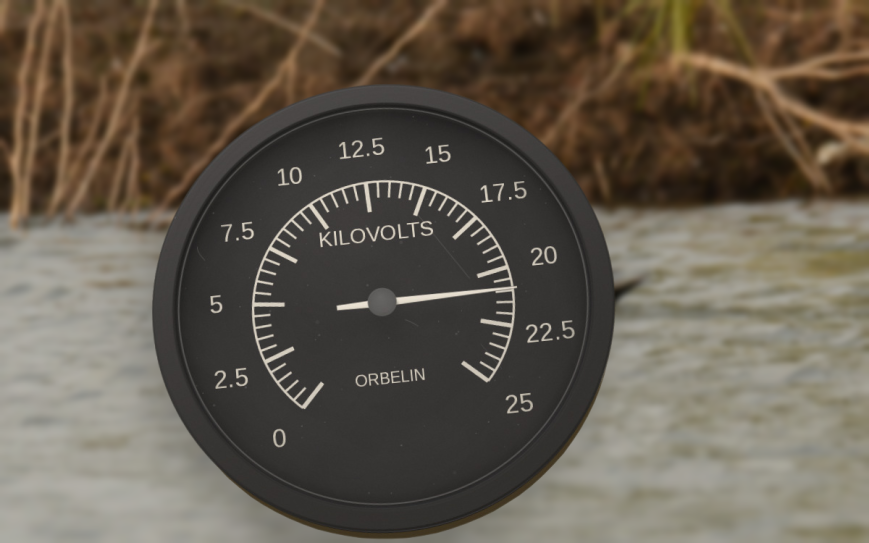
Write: 21 kV
